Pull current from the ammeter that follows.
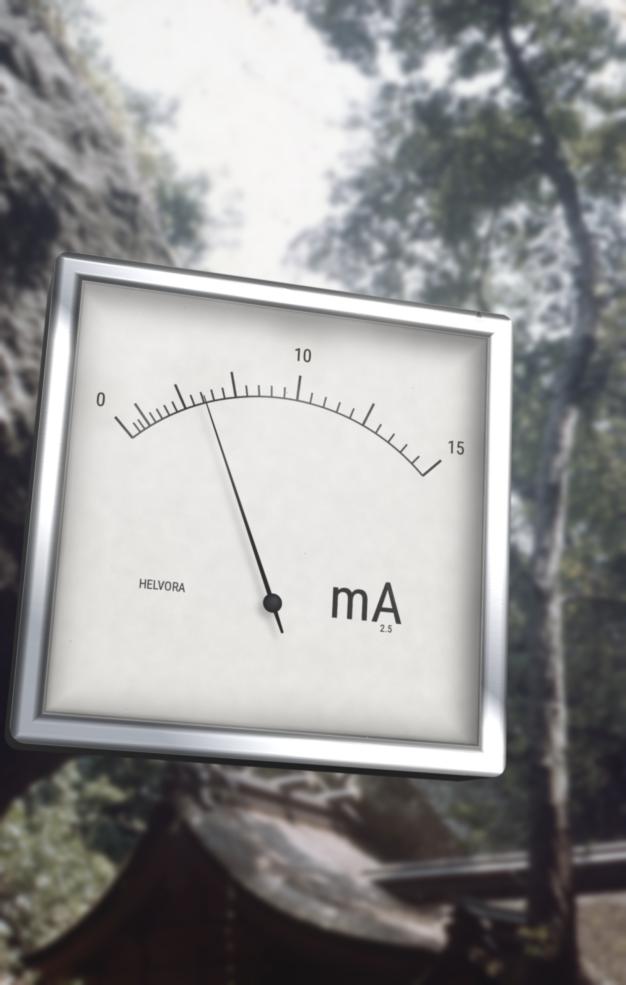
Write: 6 mA
